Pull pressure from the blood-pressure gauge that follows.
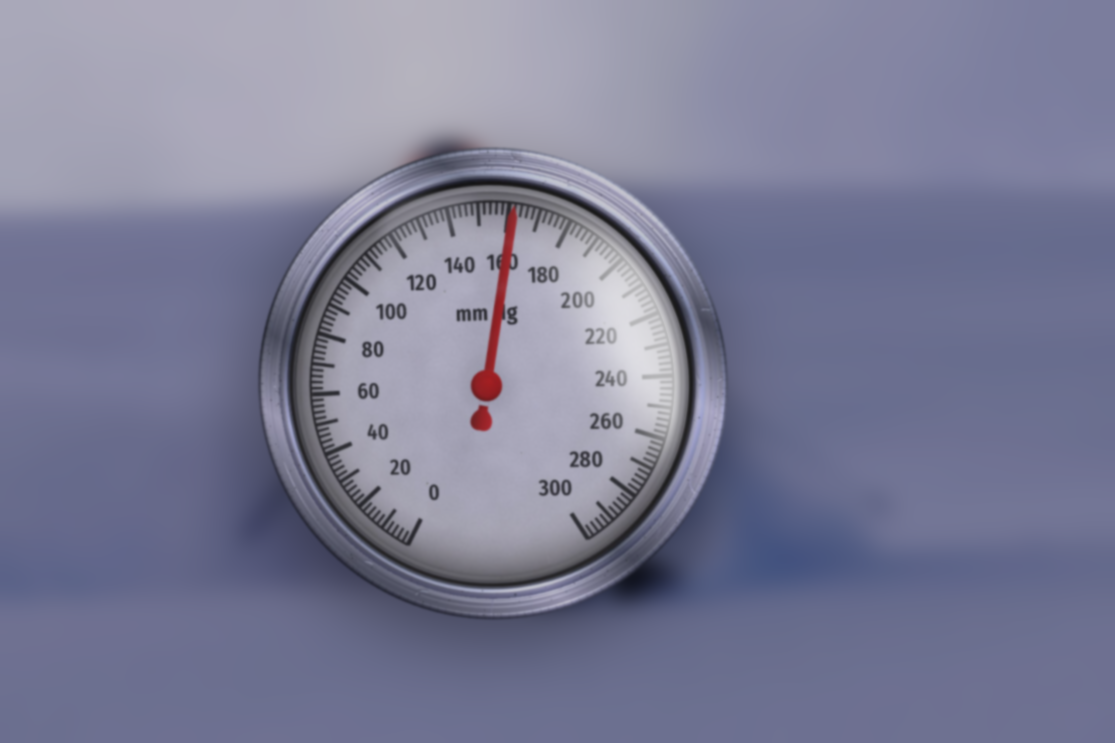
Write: 162 mmHg
